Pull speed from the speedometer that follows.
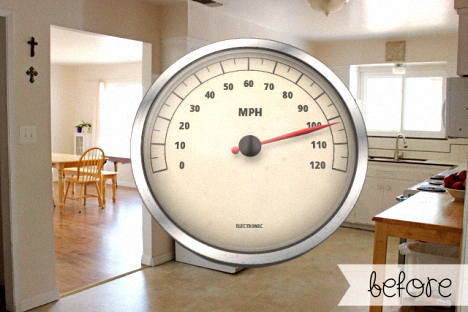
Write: 102.5 mph
